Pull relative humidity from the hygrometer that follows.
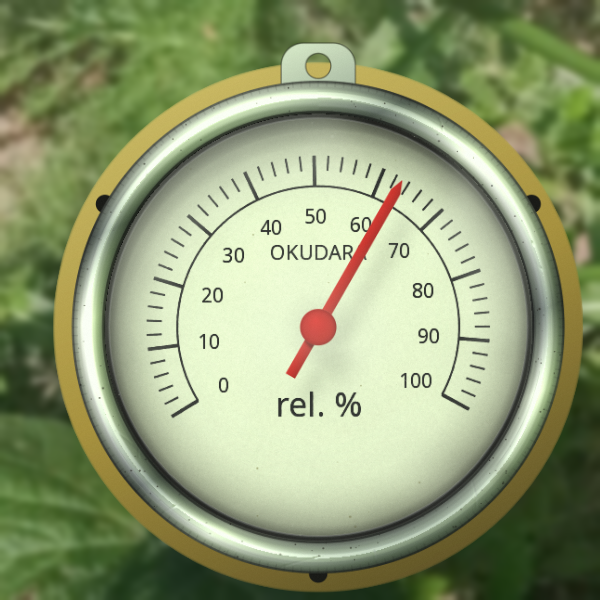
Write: 63 %
